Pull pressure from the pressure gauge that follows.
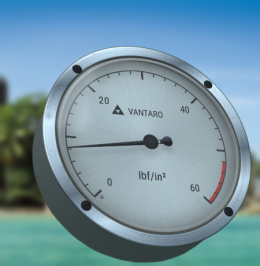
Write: 8 psi
